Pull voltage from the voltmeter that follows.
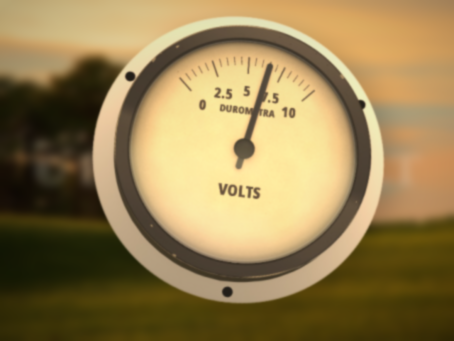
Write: 6.5 V
